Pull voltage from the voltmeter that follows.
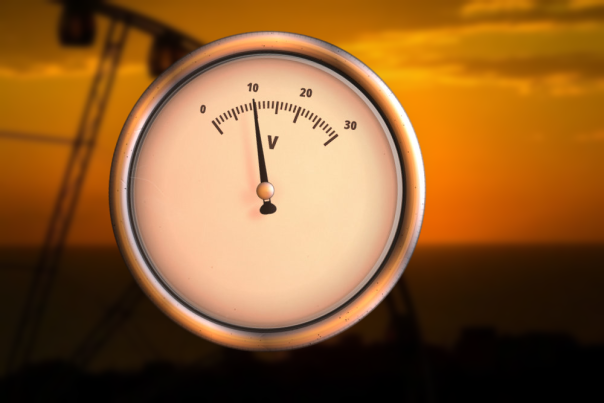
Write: 10 V
